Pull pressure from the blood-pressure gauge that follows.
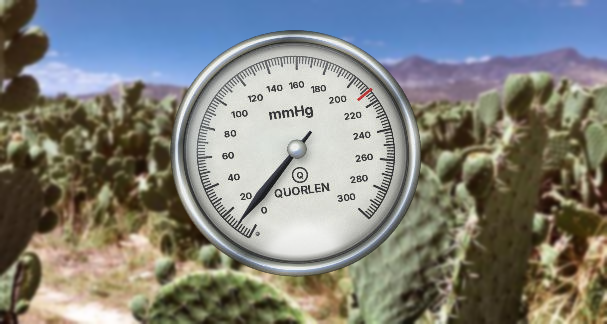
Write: 10 mmHg
